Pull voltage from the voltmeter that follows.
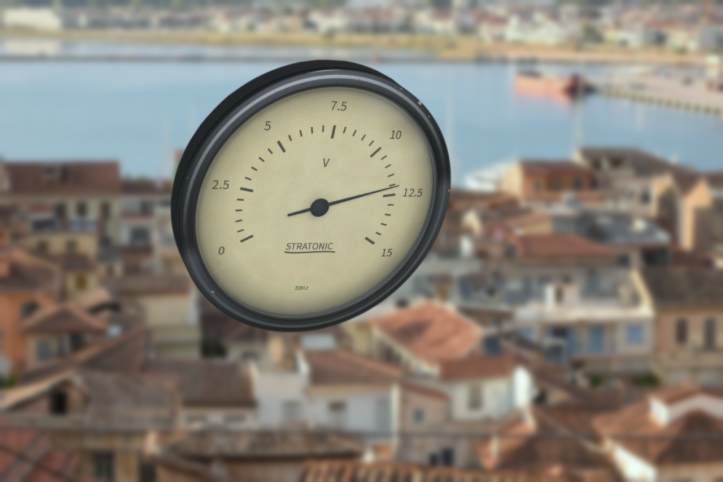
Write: 12 V
